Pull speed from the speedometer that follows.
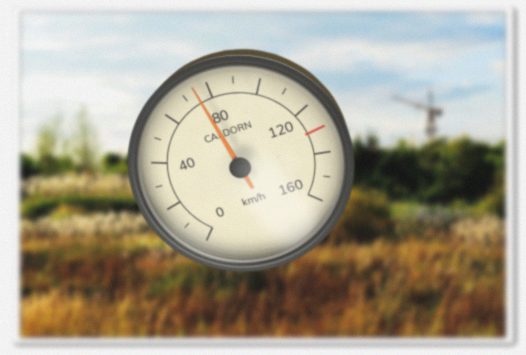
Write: 75 km/h
